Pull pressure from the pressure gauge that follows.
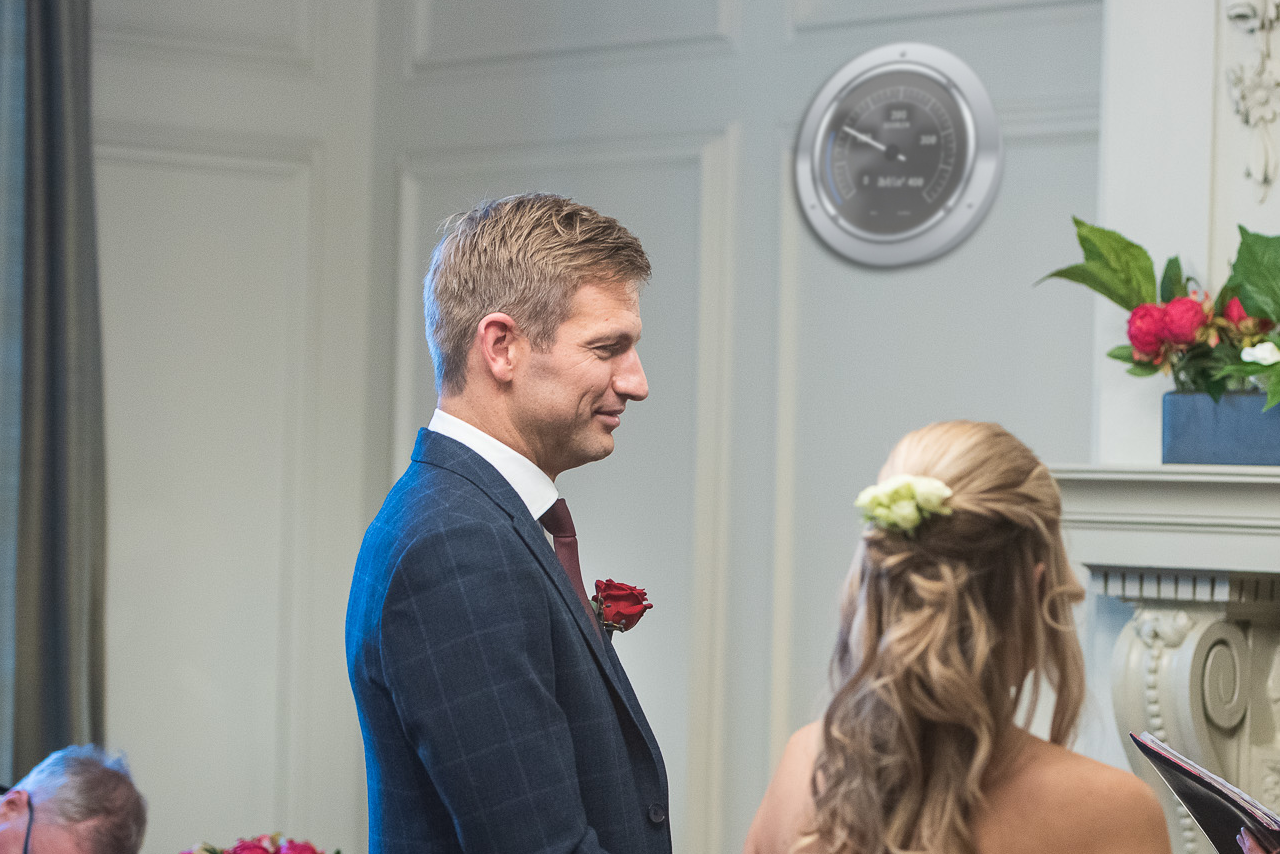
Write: 100 psi
